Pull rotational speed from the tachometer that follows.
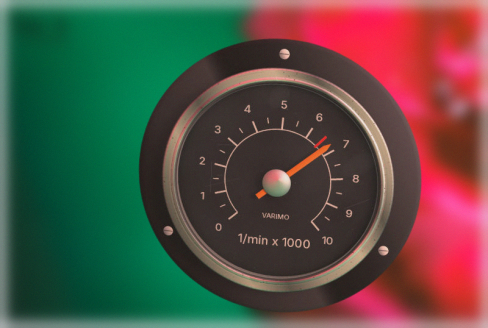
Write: 6750 rpm
